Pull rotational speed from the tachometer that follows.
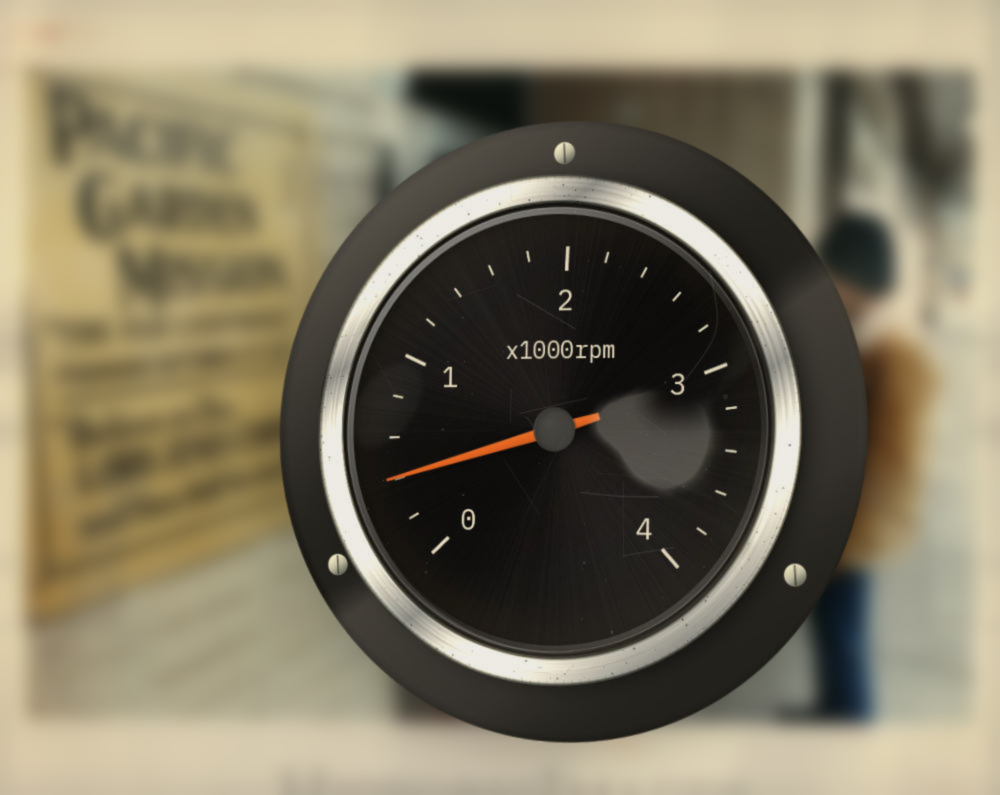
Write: 400 rpm
